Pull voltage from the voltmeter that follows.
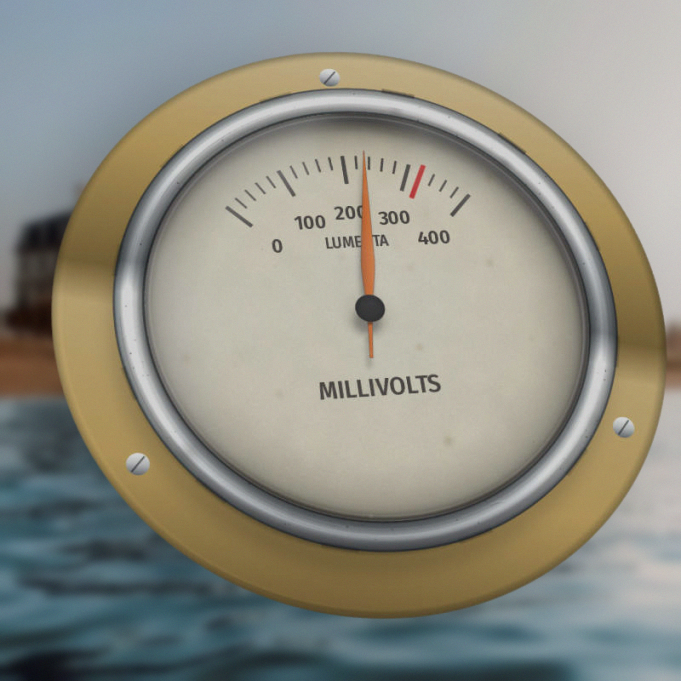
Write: 230 mV
